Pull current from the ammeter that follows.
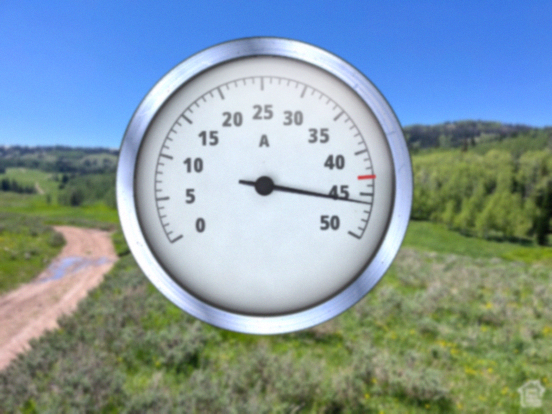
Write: 46 A
